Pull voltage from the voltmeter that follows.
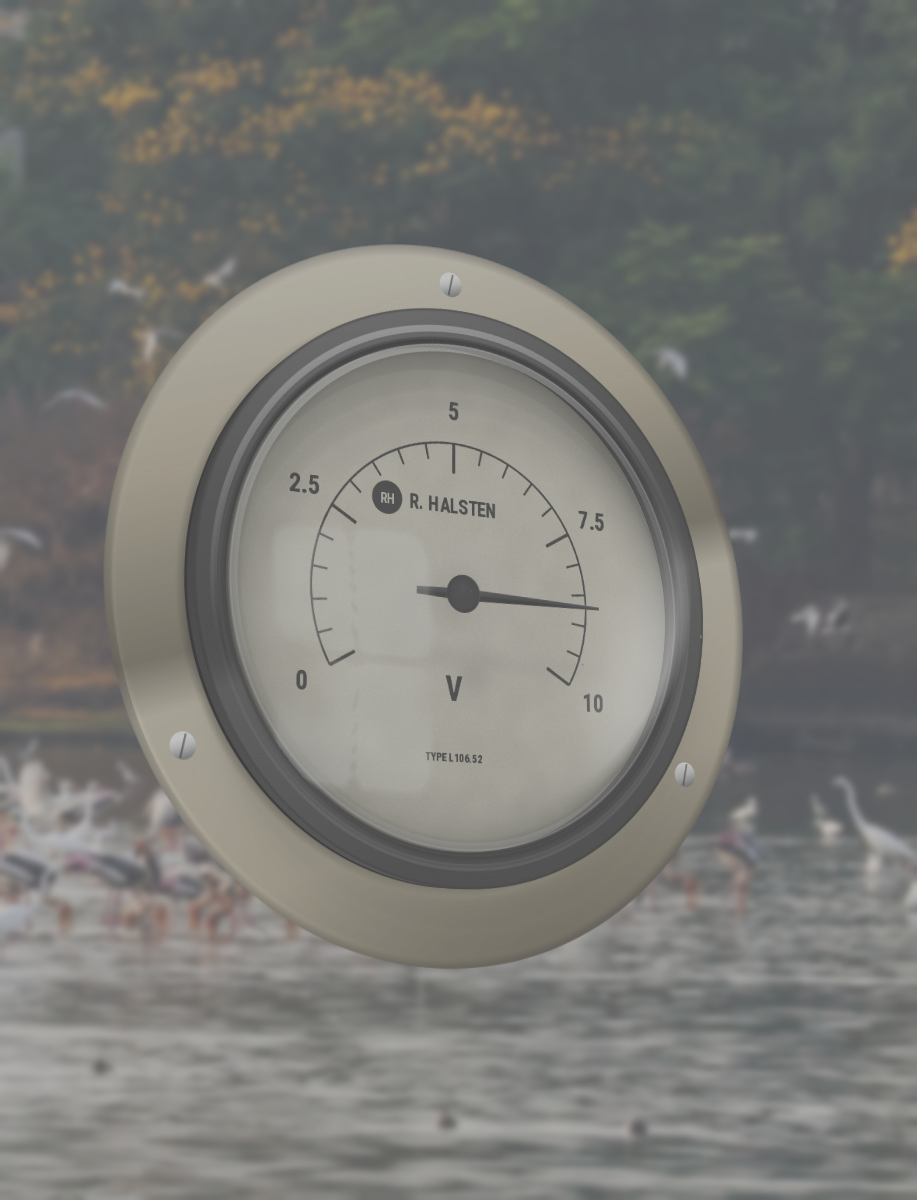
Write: 8.75 V
